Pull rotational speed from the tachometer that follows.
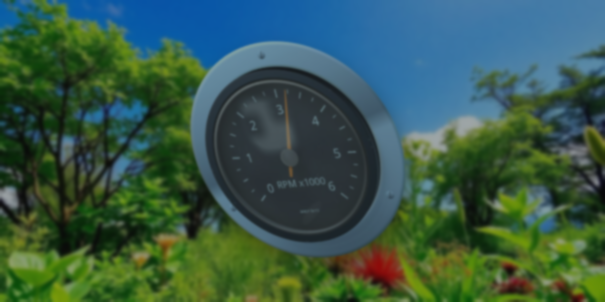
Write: 3250 rpm
